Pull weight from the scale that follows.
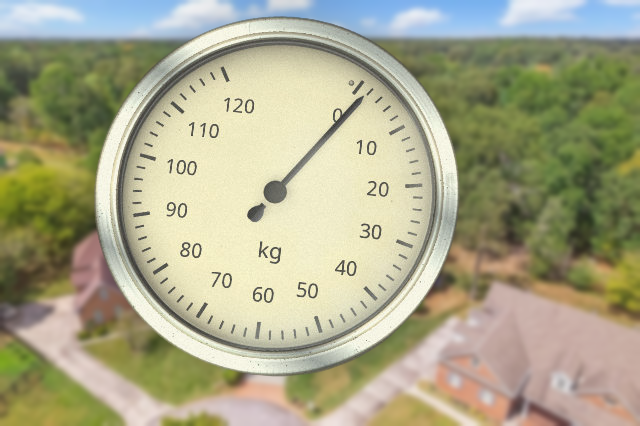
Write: 2 kg
